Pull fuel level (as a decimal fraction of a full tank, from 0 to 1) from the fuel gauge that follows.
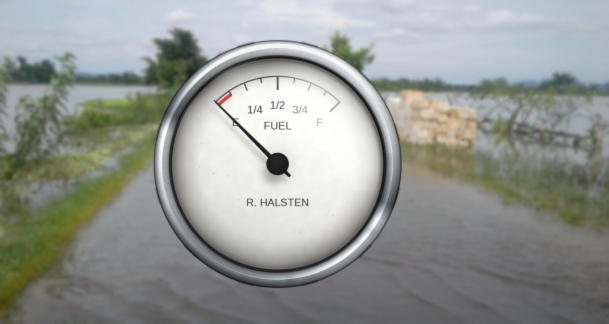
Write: 0
